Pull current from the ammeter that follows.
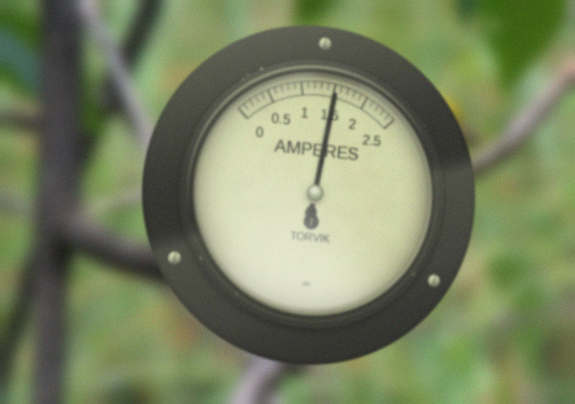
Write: 1.5 A
